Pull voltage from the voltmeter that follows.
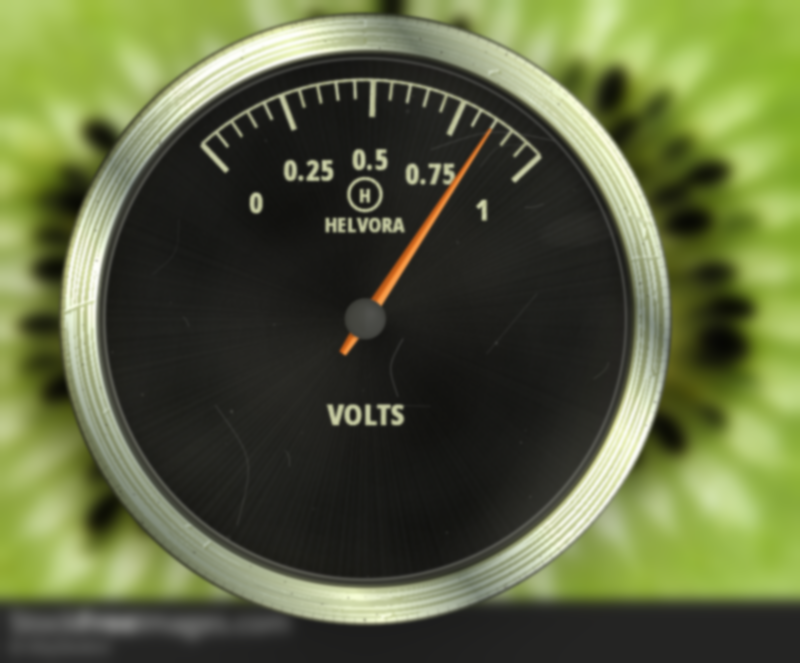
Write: 0.85 V
